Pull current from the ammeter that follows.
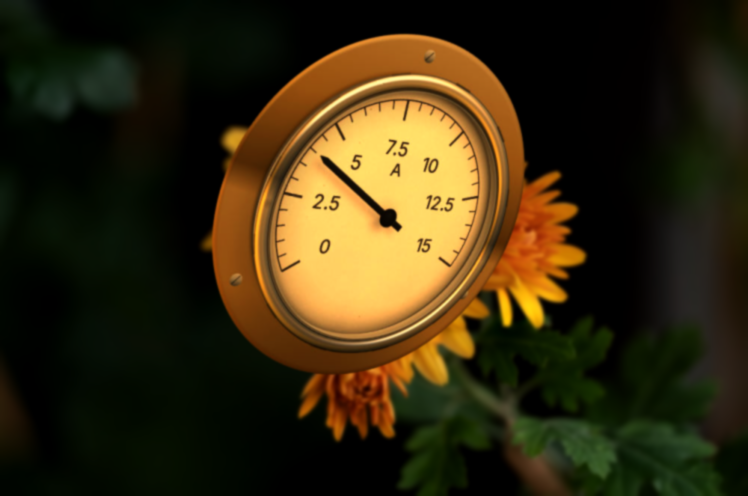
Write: 4 A
